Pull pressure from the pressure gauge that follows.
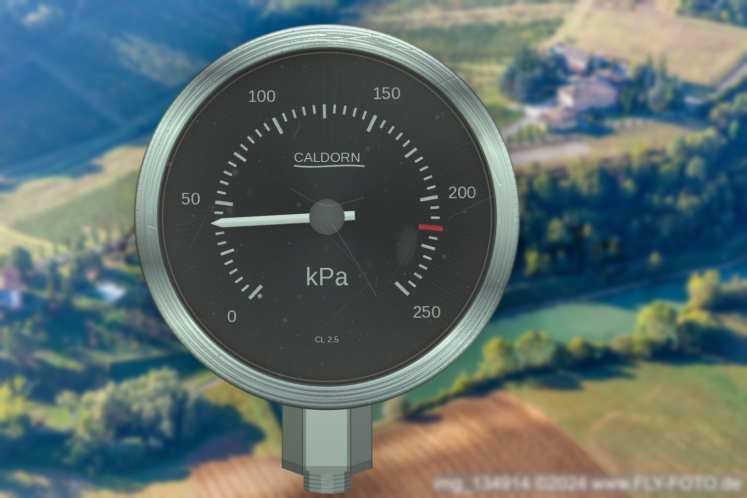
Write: 40 kPa
